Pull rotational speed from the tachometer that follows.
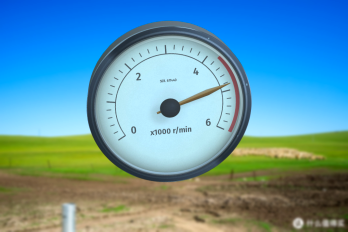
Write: 4800 rpm
